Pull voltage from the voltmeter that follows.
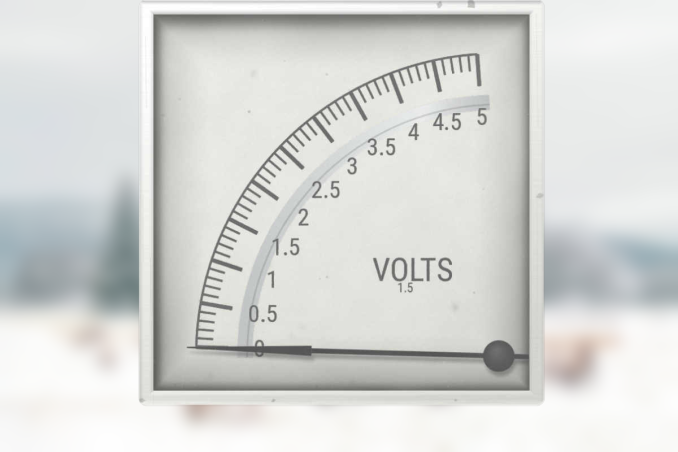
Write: 0 V
